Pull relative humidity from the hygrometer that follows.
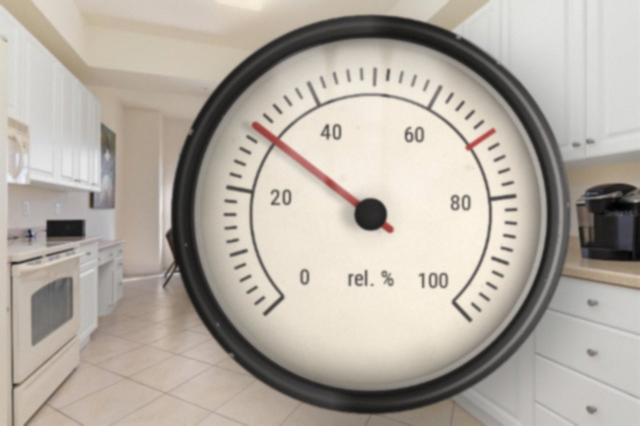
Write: 30 %
